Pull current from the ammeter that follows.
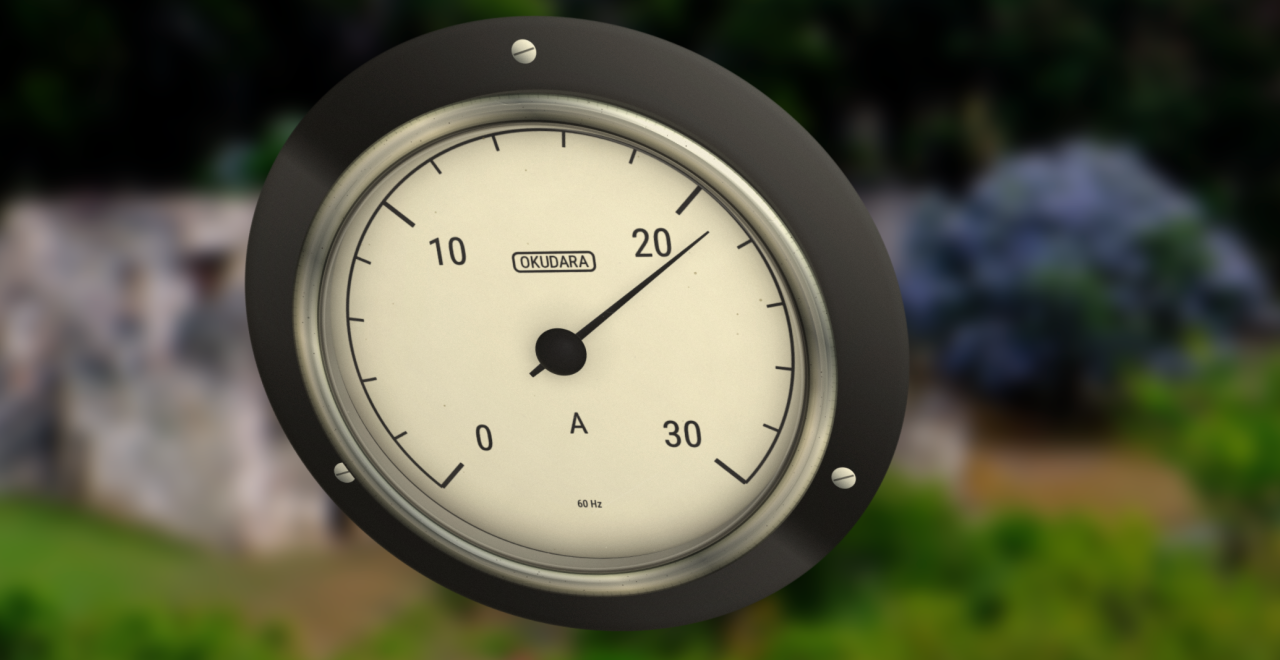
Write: 21 A
